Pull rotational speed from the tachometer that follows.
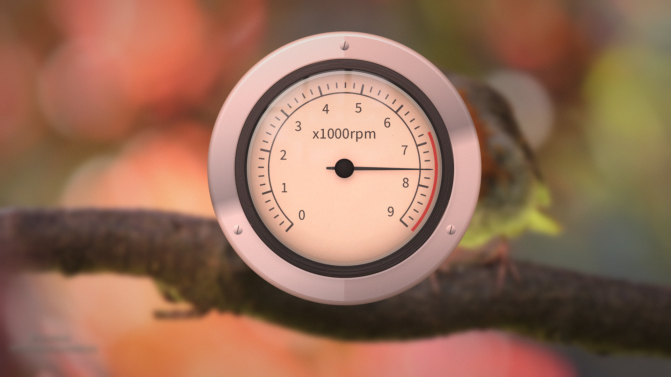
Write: 7600 rpm
